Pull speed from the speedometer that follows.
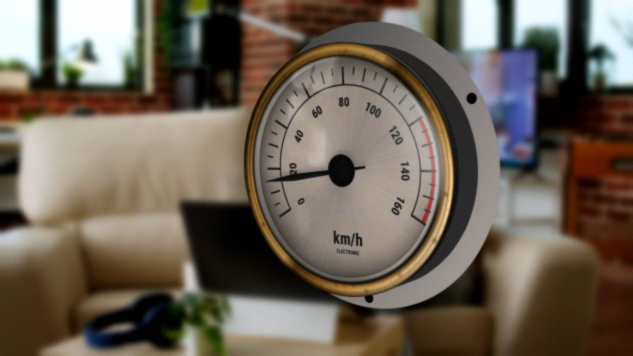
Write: 15 km/h
